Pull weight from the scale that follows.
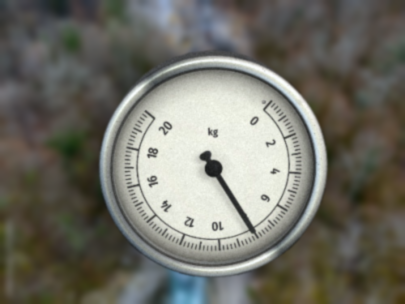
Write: 8 kg
